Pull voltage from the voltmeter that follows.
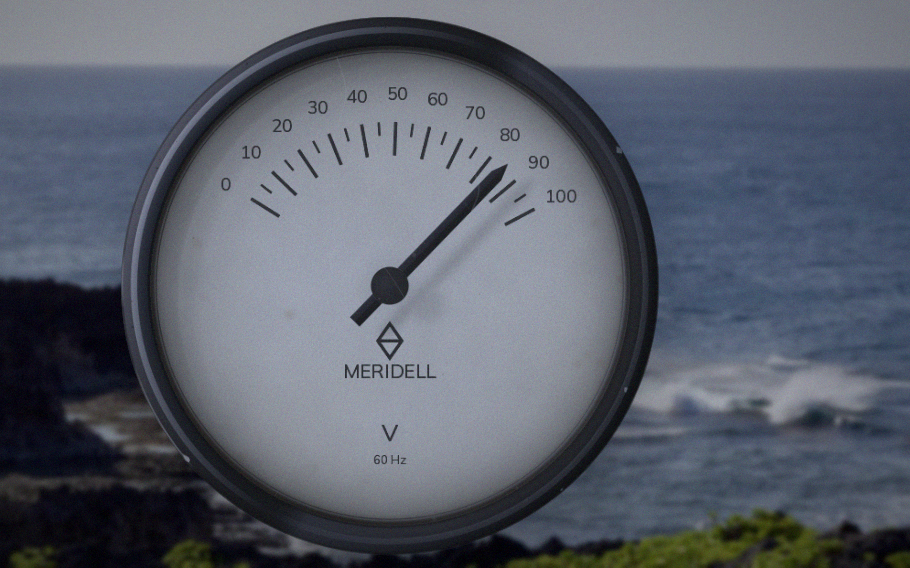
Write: 85 V
